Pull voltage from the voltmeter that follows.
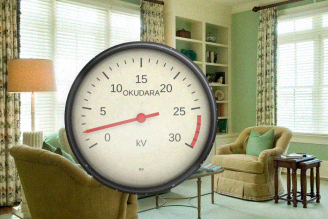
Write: 2 kV
